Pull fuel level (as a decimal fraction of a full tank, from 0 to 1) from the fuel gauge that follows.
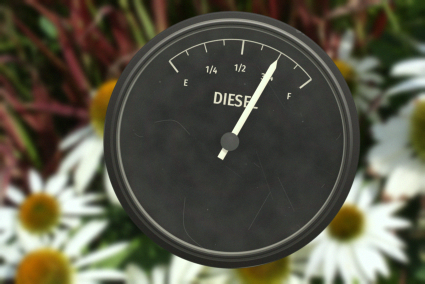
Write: 0.75
